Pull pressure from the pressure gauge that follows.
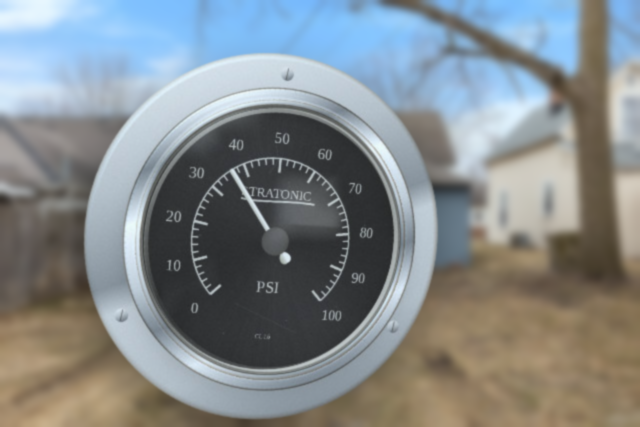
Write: 36 psi
